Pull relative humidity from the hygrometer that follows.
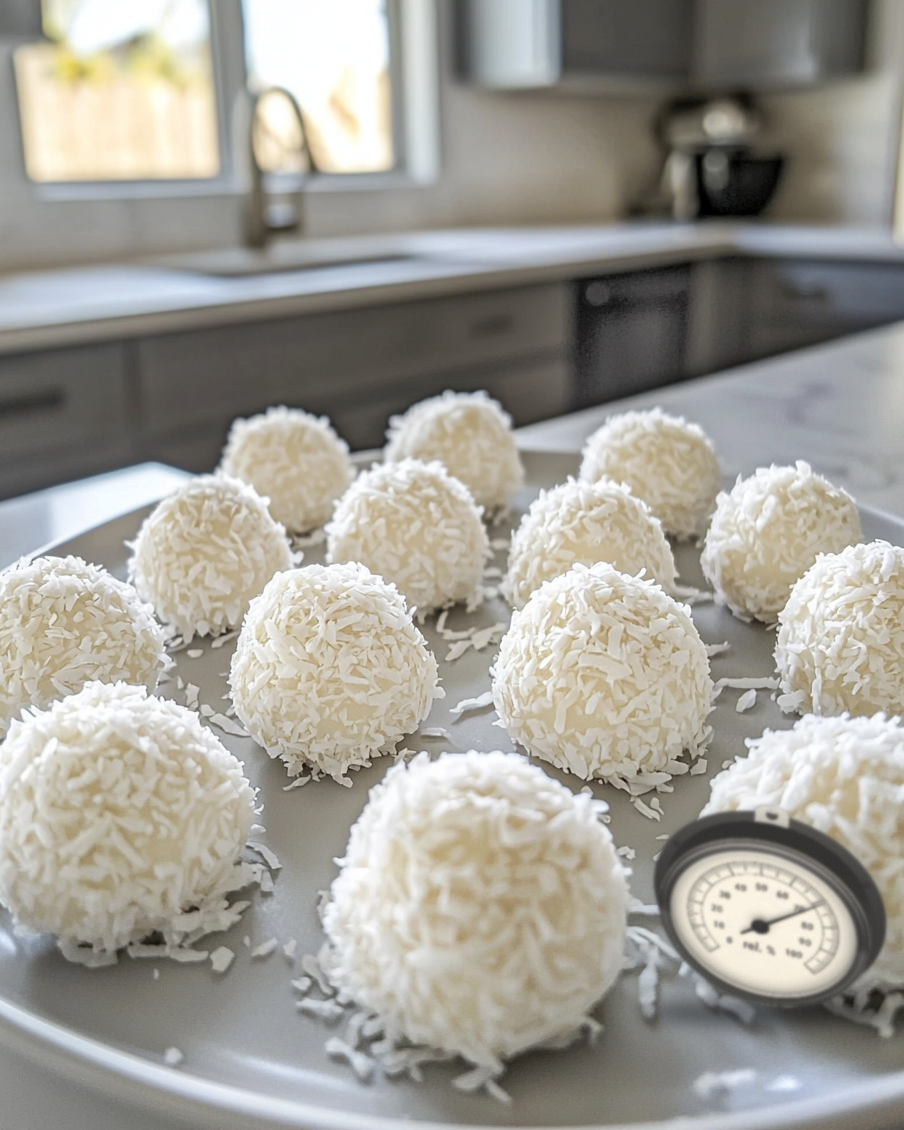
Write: 70 %
